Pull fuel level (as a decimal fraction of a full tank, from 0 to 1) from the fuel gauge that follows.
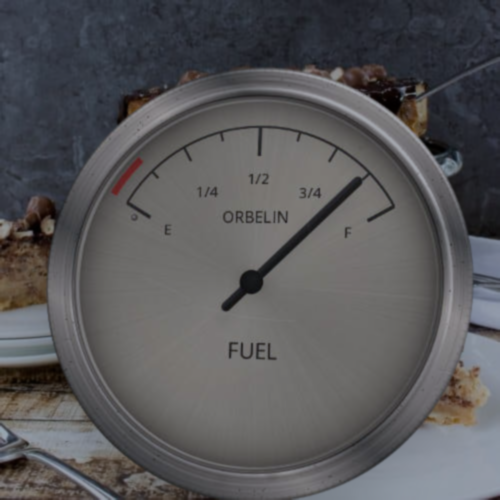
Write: 0.875
